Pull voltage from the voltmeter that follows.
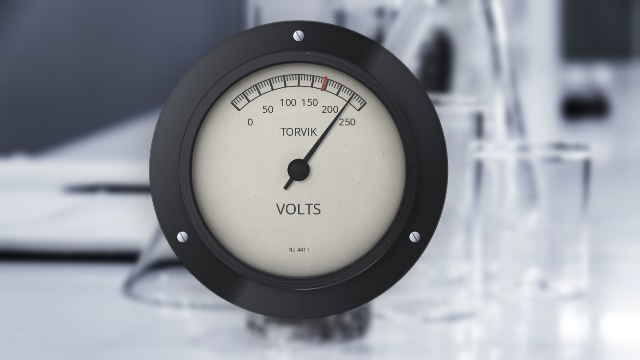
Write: 225 V
